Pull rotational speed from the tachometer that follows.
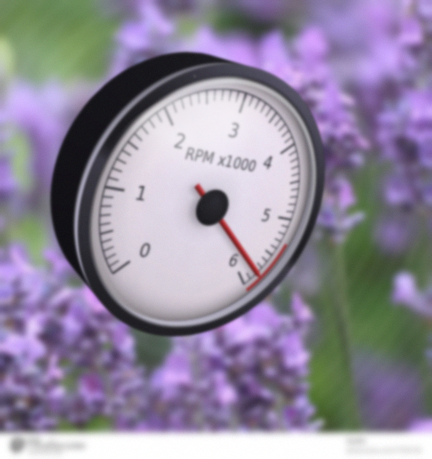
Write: 5800 rpm
